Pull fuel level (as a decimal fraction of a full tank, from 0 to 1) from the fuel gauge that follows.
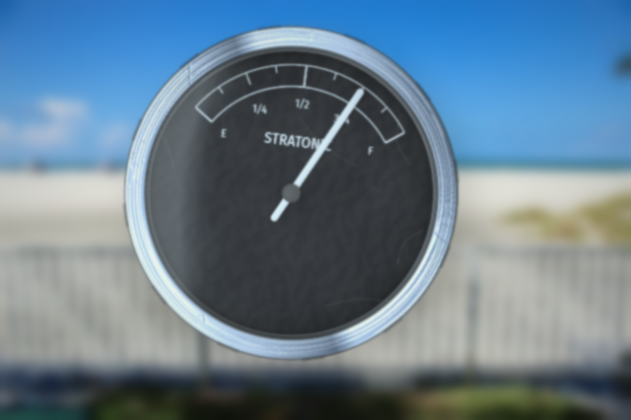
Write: 0.75
